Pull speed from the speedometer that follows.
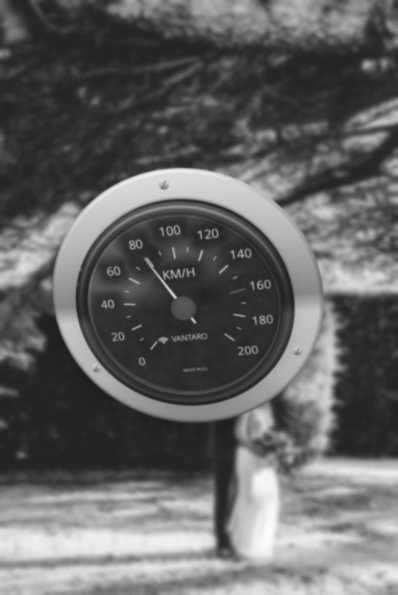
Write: 80 km/h
